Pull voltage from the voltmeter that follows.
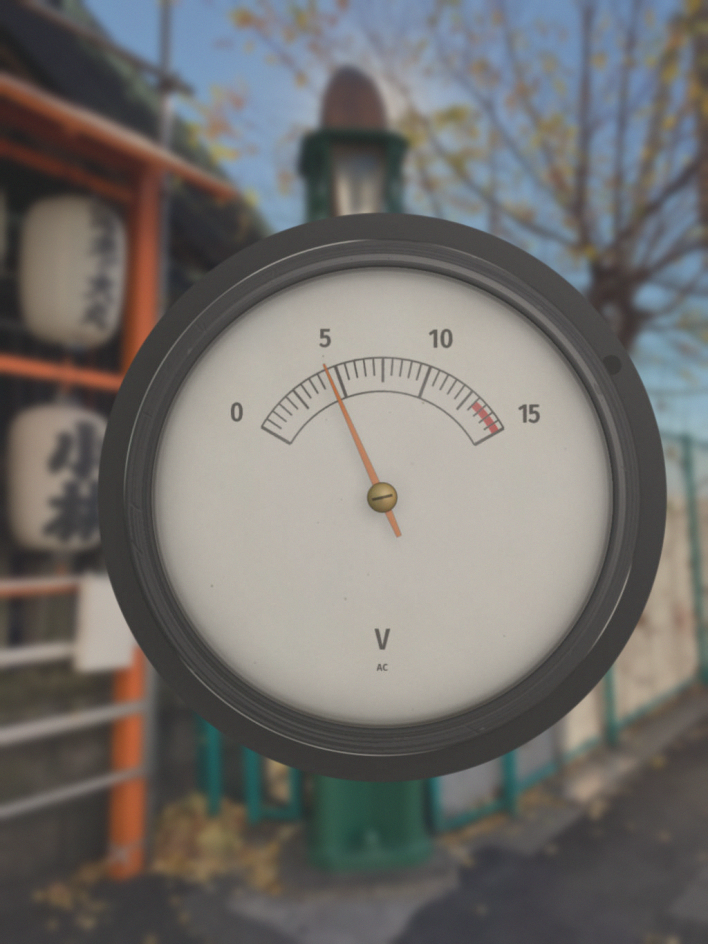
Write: 4.5 V
